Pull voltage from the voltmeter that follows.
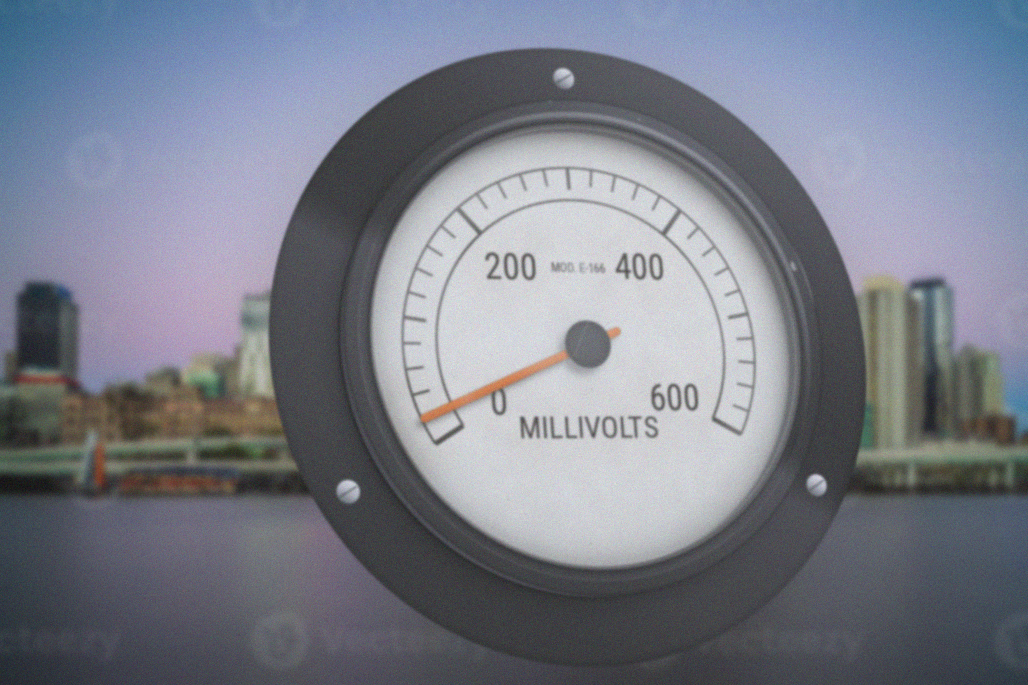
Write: 20 mV
